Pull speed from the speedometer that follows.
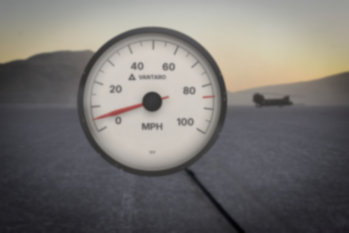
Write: 5 mph
